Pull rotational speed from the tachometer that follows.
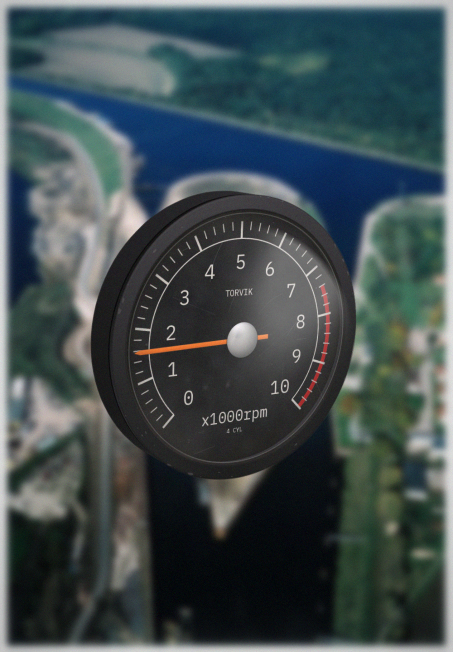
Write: 1600 rpm
